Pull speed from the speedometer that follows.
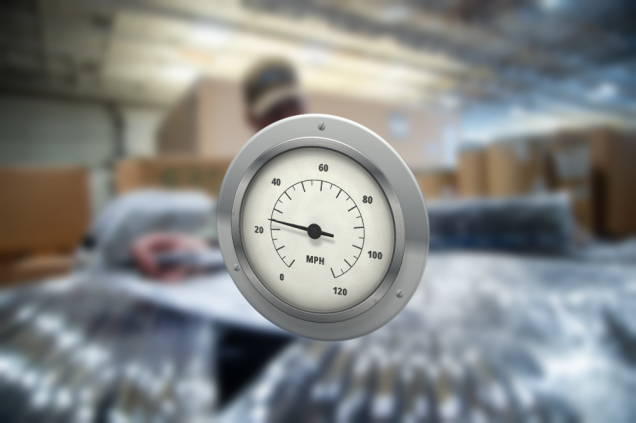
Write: 25 mph
